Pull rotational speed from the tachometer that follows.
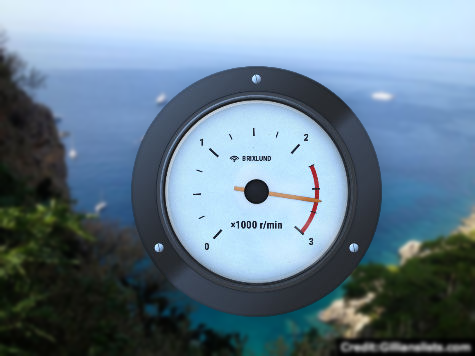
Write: 2625 rpm
